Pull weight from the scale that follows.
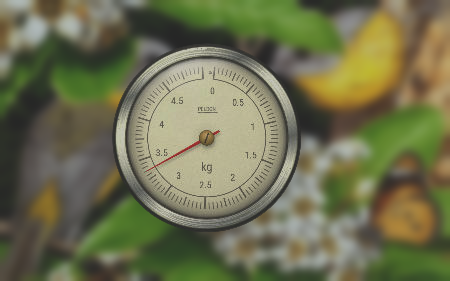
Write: 3.35 kg
